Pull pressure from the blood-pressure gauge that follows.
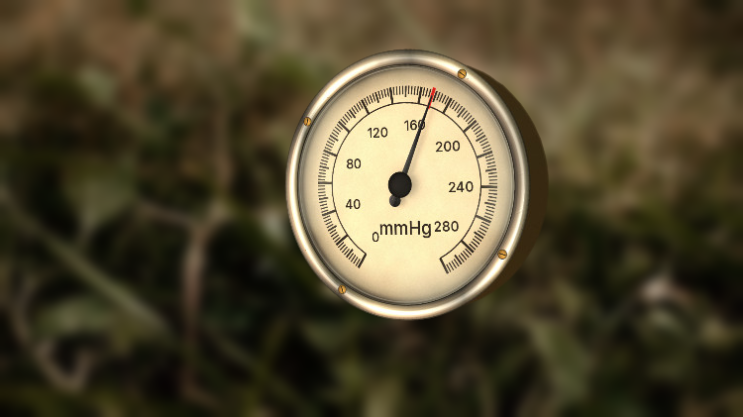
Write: 170 mmHg
